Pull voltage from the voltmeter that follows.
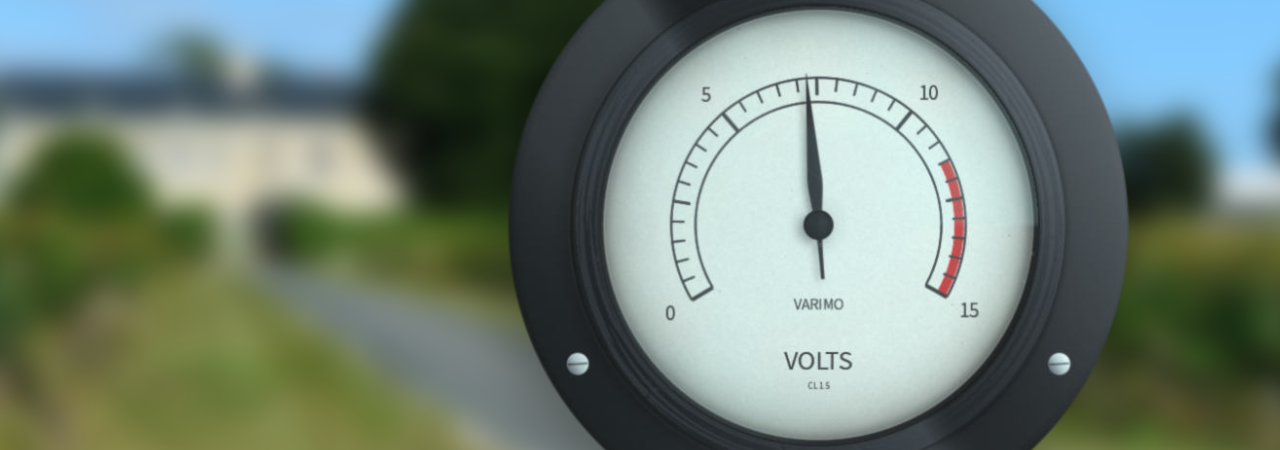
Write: 7.25 V
